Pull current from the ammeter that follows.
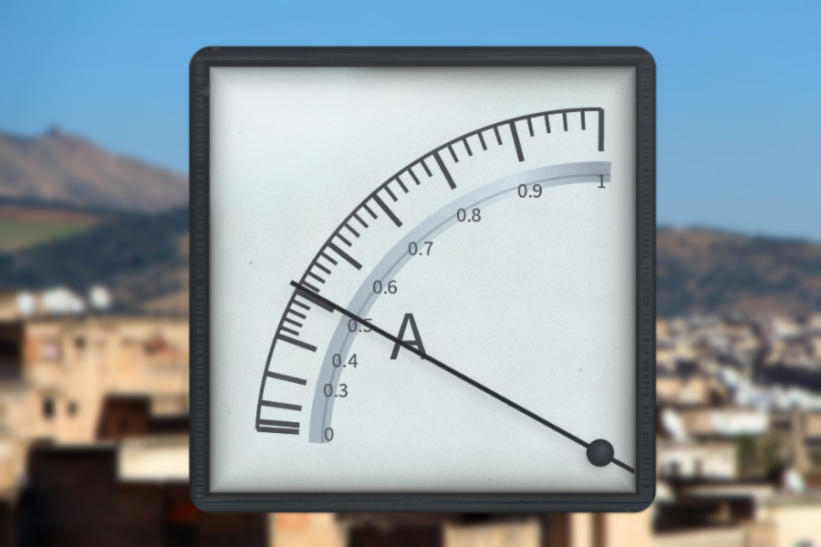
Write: 0.51 A
